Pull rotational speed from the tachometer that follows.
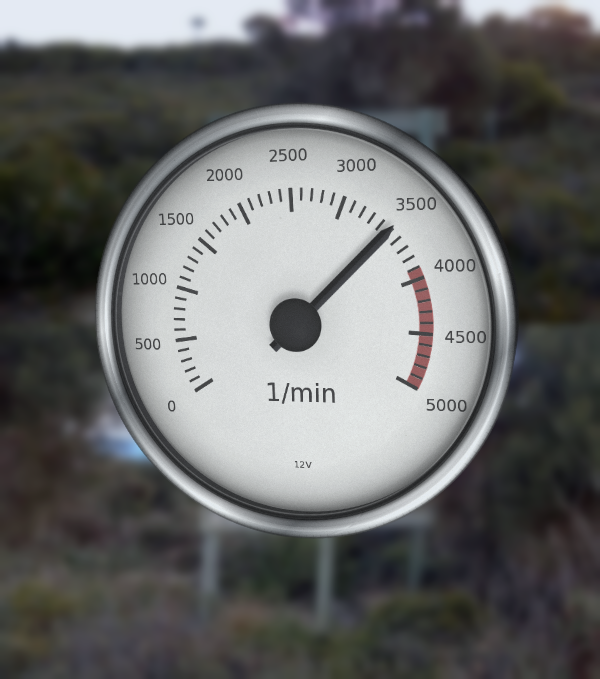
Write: 3500 rpm
